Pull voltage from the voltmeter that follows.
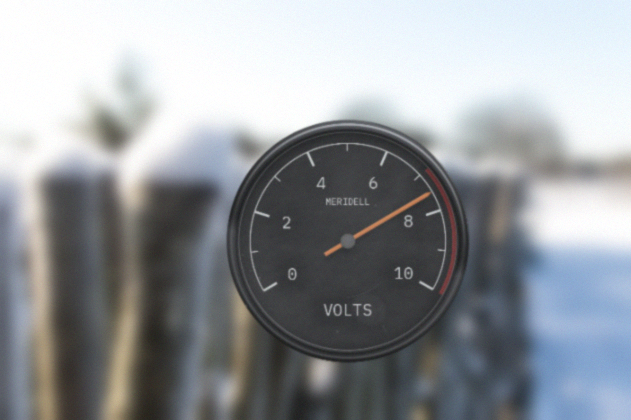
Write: 7.5 V
